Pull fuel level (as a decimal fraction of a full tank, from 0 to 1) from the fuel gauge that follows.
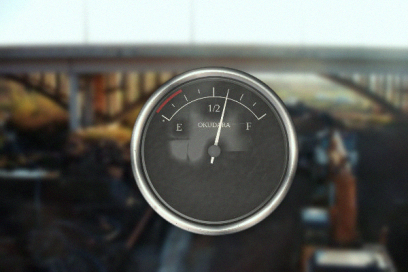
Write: 0.625
